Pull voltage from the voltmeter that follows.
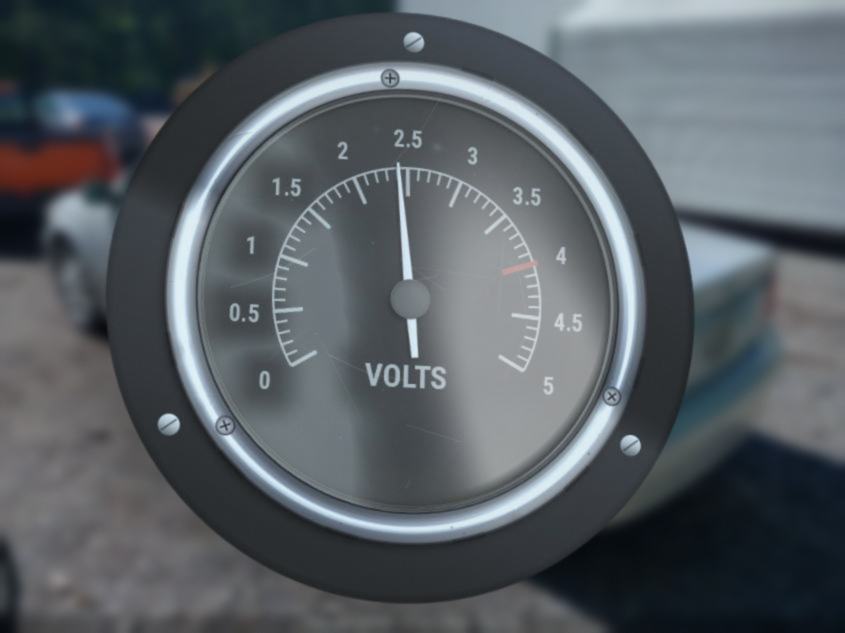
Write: 2.4 V
